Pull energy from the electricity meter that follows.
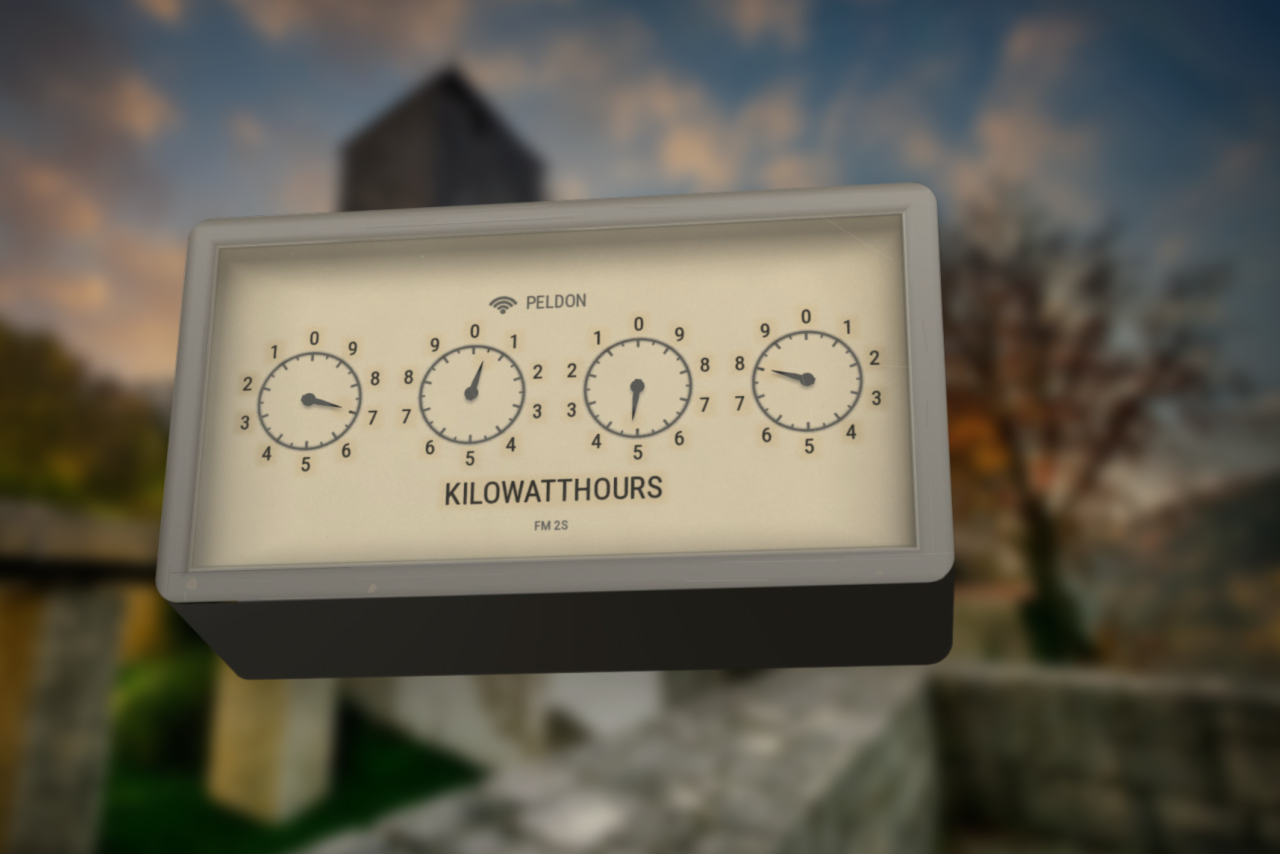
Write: 7048 kWh
